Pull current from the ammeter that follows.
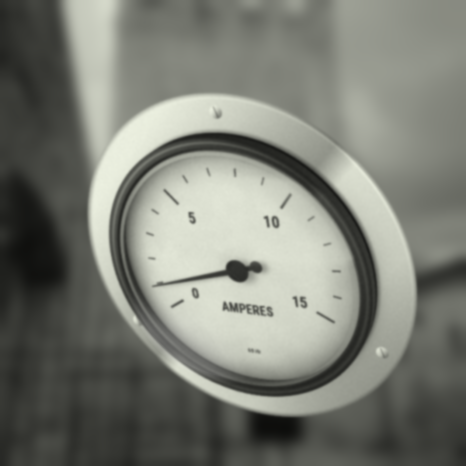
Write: 1 A
